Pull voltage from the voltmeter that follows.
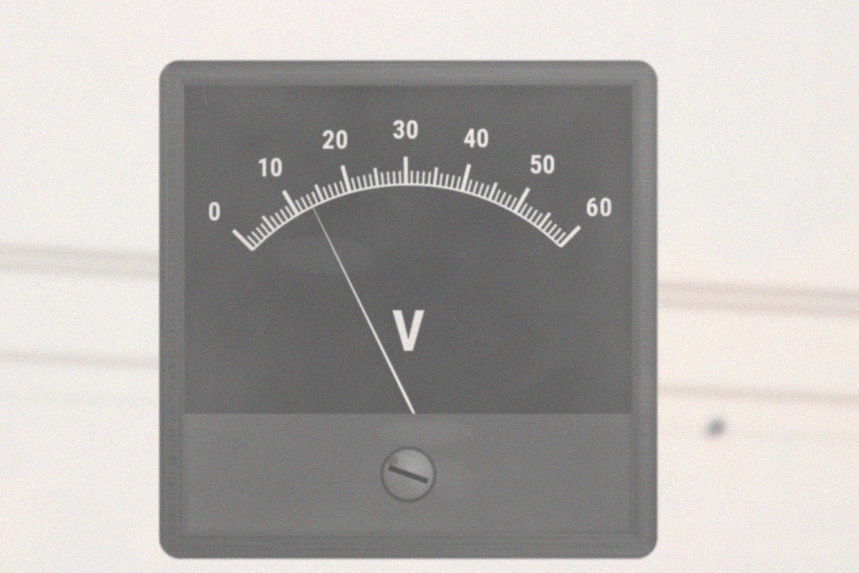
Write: 13 V
